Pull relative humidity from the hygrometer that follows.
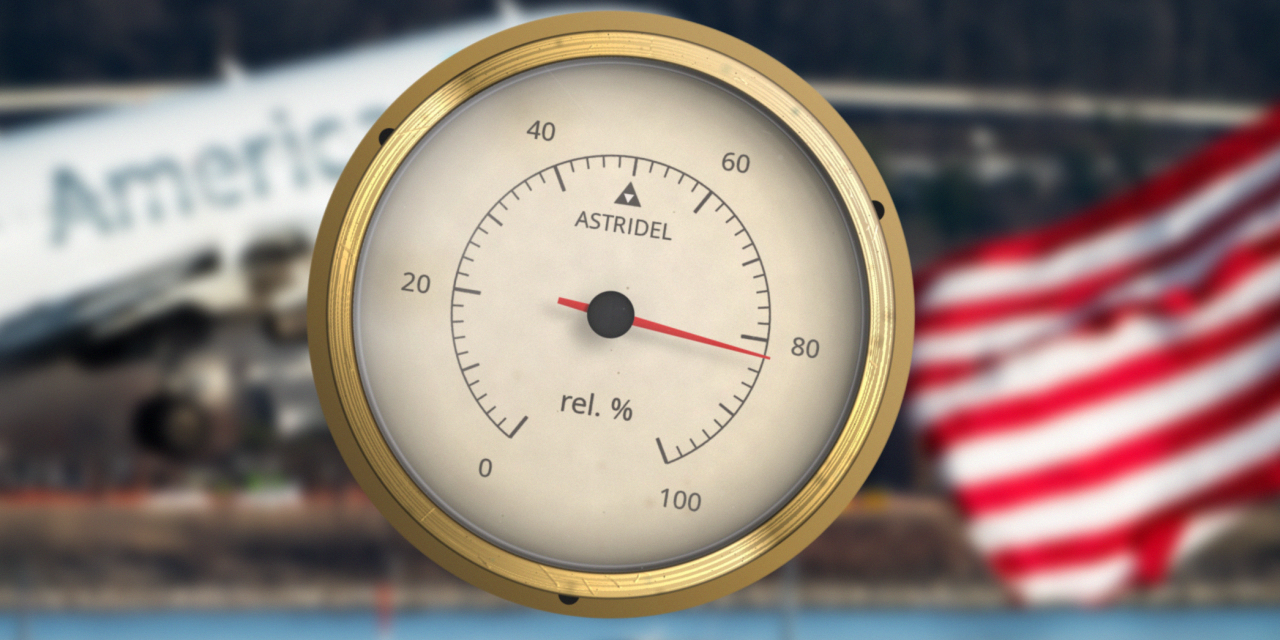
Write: 82 %
